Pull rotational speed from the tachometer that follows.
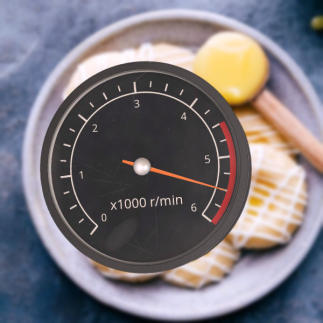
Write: 5500 rpm
